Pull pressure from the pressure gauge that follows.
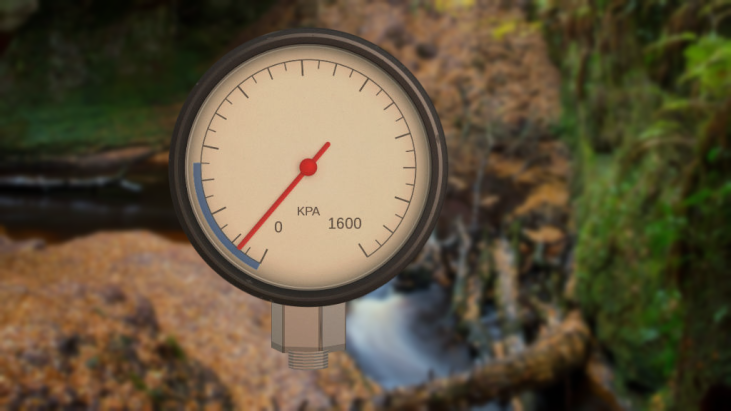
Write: 75 kPa
